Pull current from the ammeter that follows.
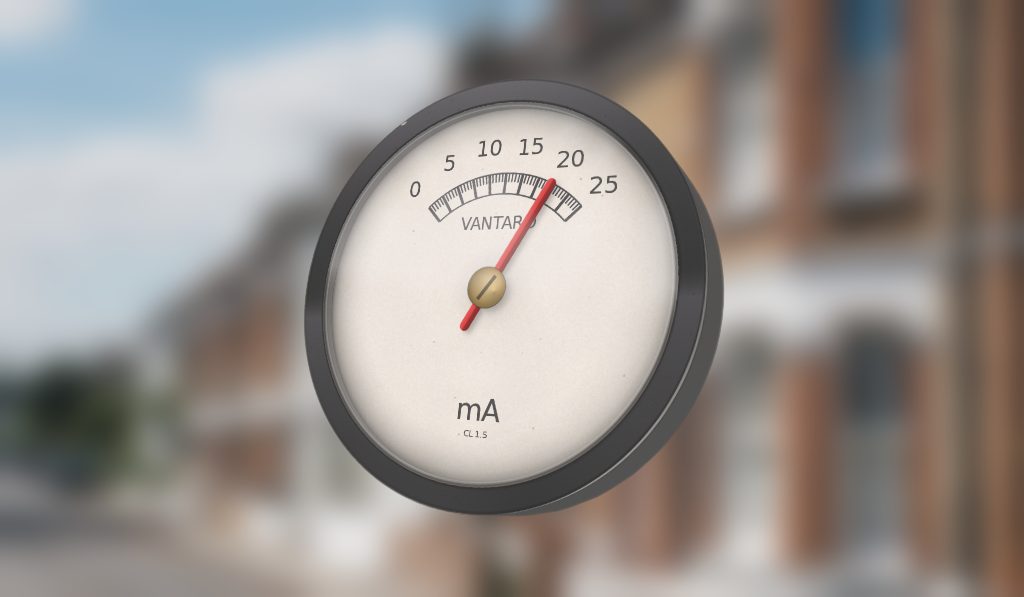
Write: 20 mA
